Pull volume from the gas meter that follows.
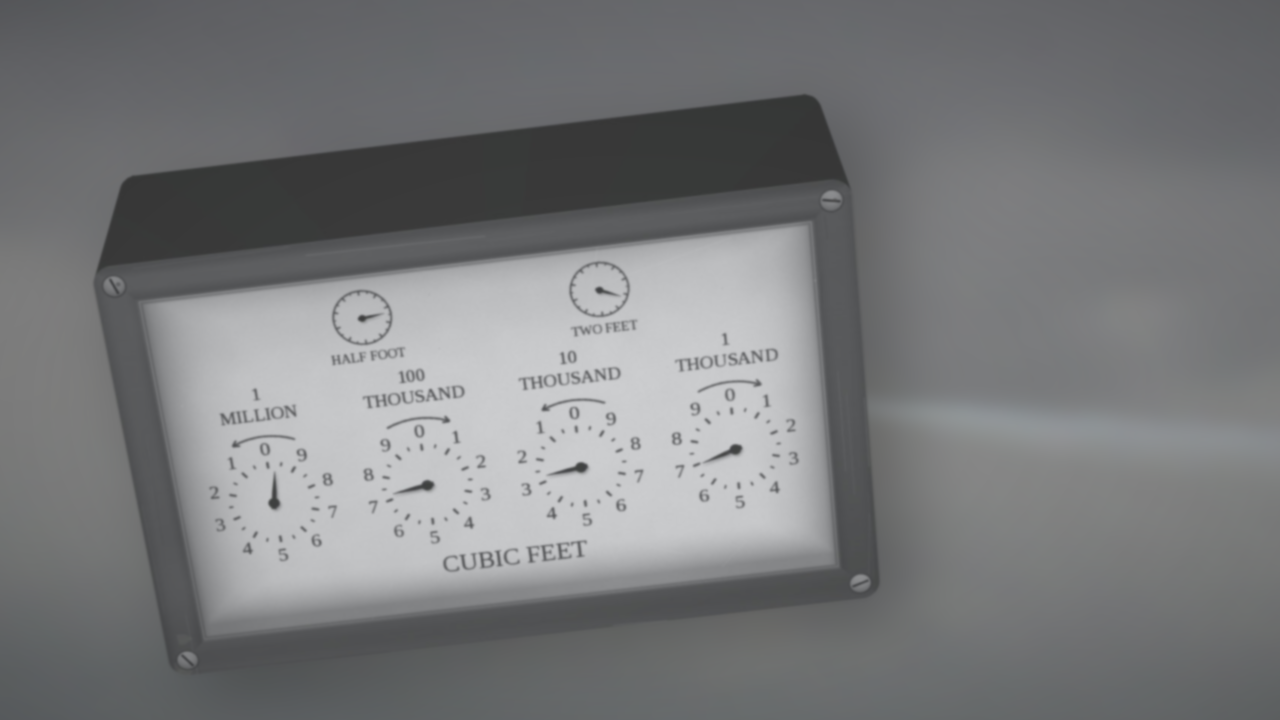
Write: 972700 ft³
